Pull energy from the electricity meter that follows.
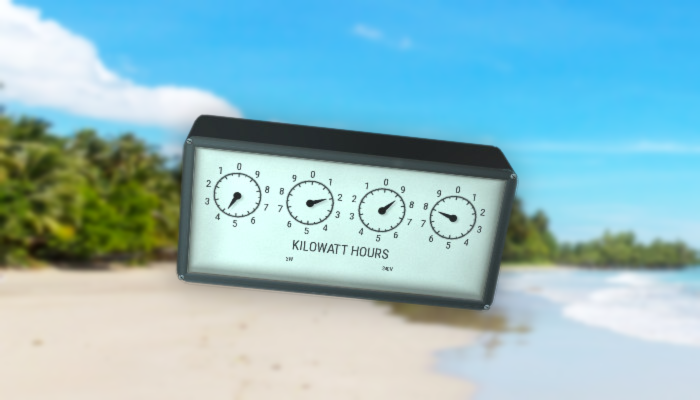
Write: 4188 kWh
